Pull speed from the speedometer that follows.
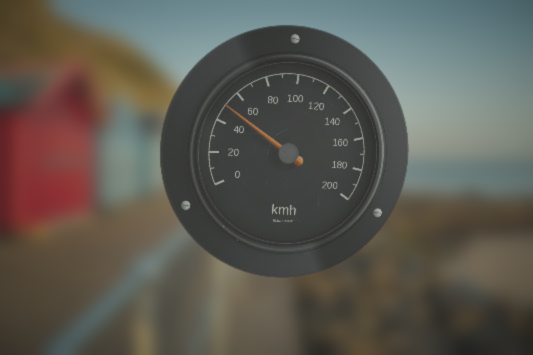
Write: 50 km/h
